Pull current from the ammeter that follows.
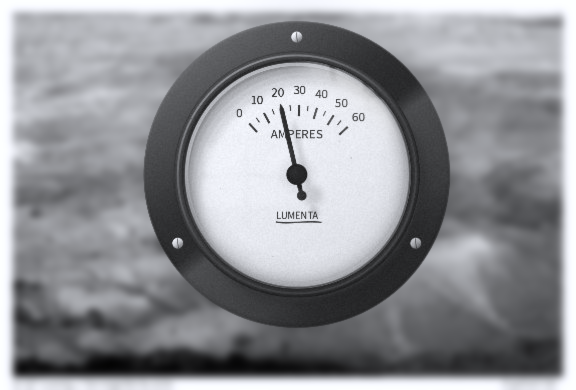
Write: 20 A
